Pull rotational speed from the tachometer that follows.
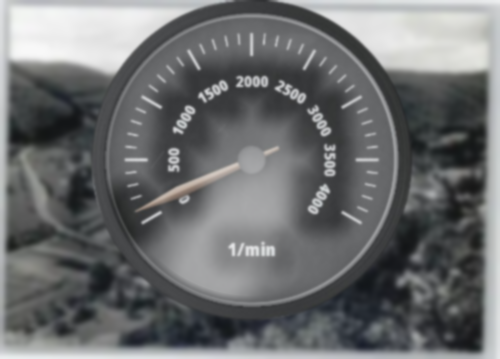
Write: 100 rpm
